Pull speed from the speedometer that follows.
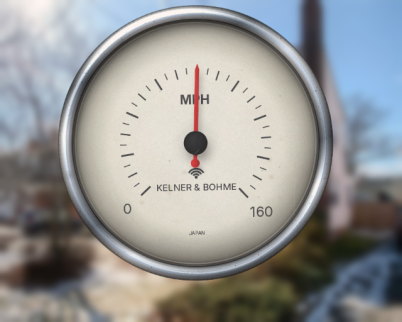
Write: 80 mph
